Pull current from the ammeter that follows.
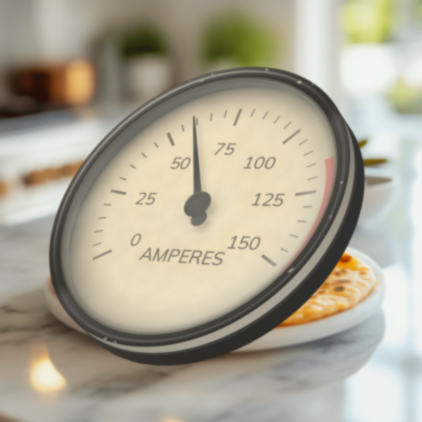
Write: 60 A
